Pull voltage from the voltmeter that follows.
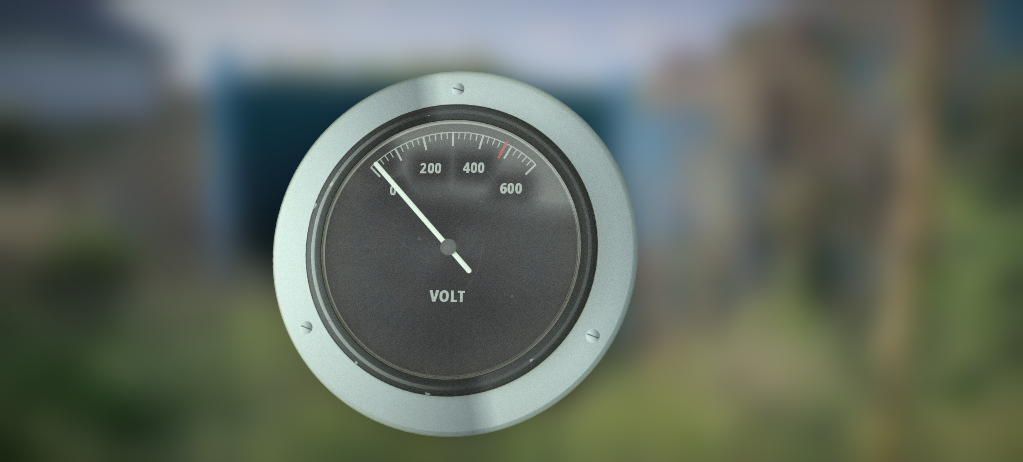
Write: 20 V
